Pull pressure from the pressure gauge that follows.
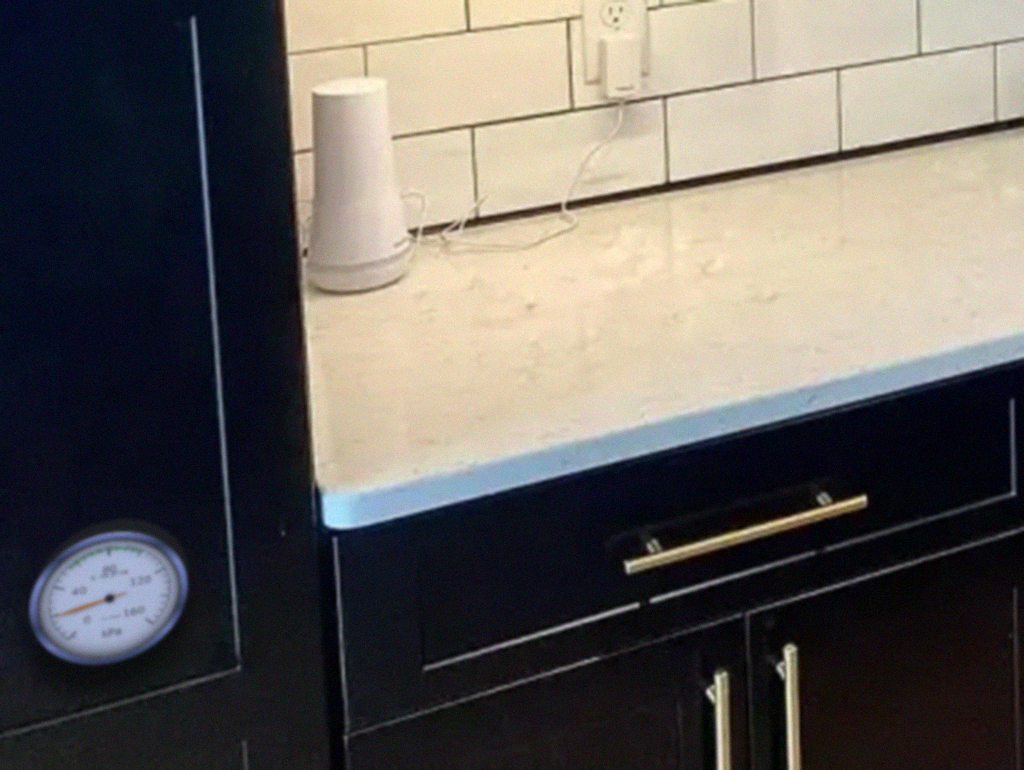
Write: 20 kPa
